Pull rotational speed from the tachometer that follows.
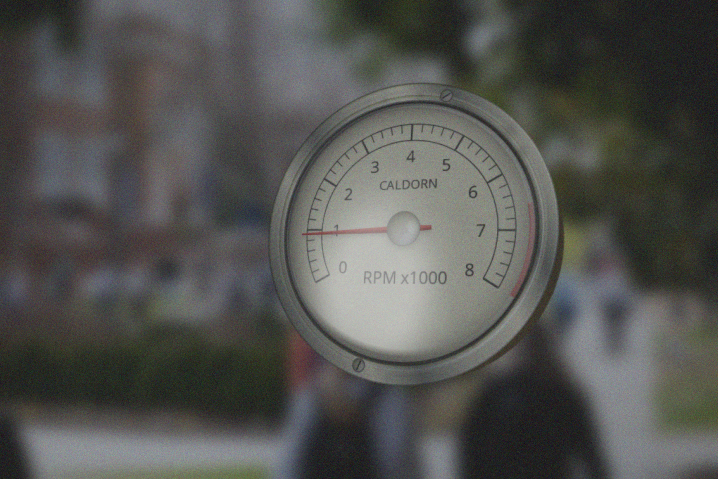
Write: 900 rpm
